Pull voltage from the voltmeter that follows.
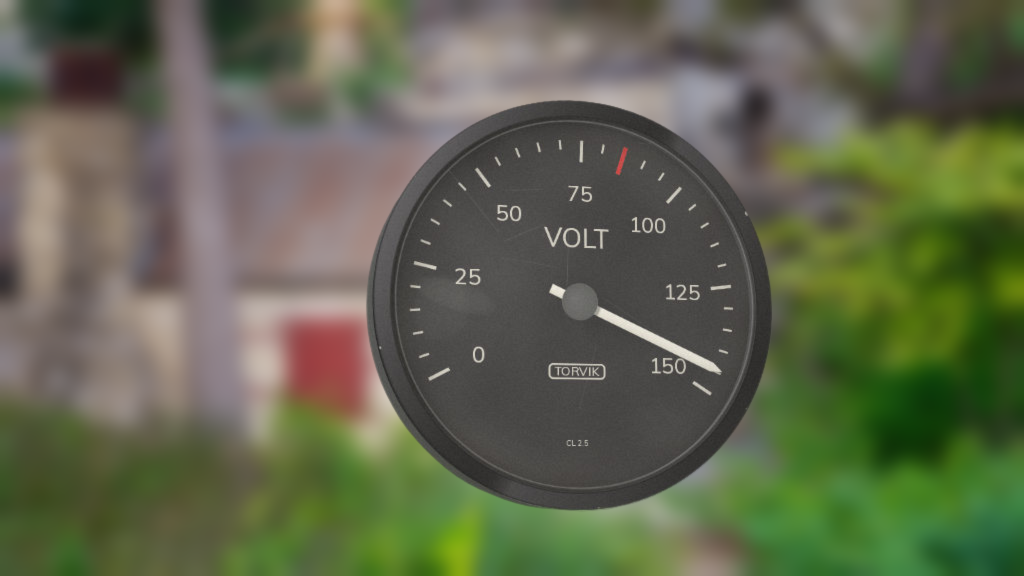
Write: 145 V
